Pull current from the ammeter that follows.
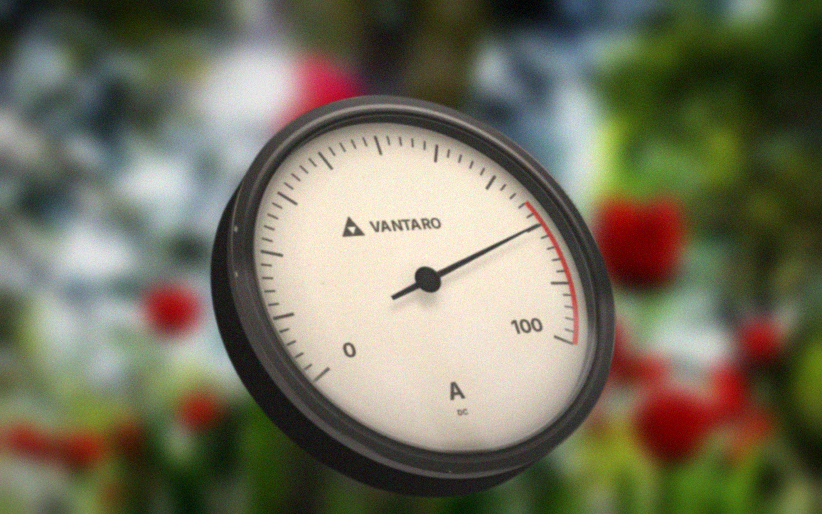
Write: 80 A
